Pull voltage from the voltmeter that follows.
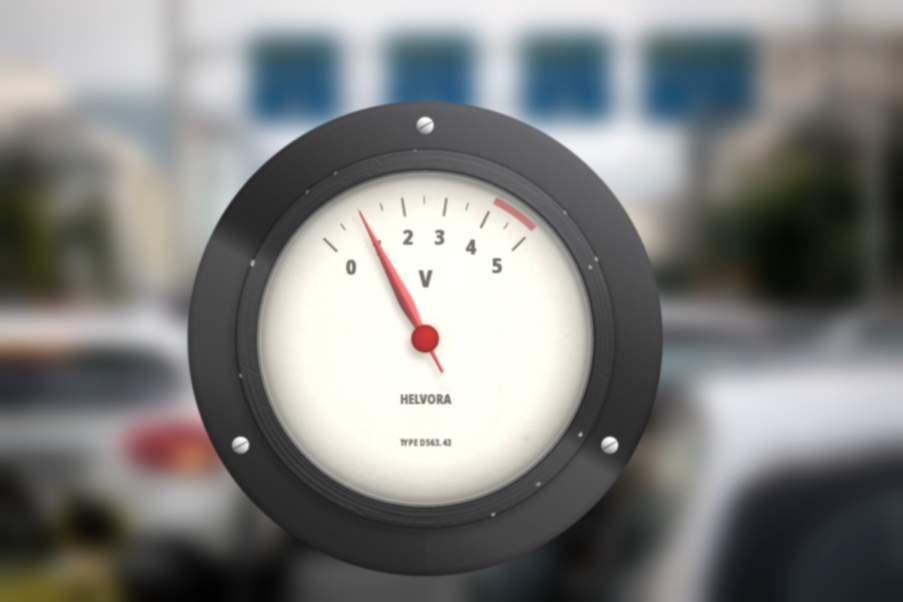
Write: 1 V
